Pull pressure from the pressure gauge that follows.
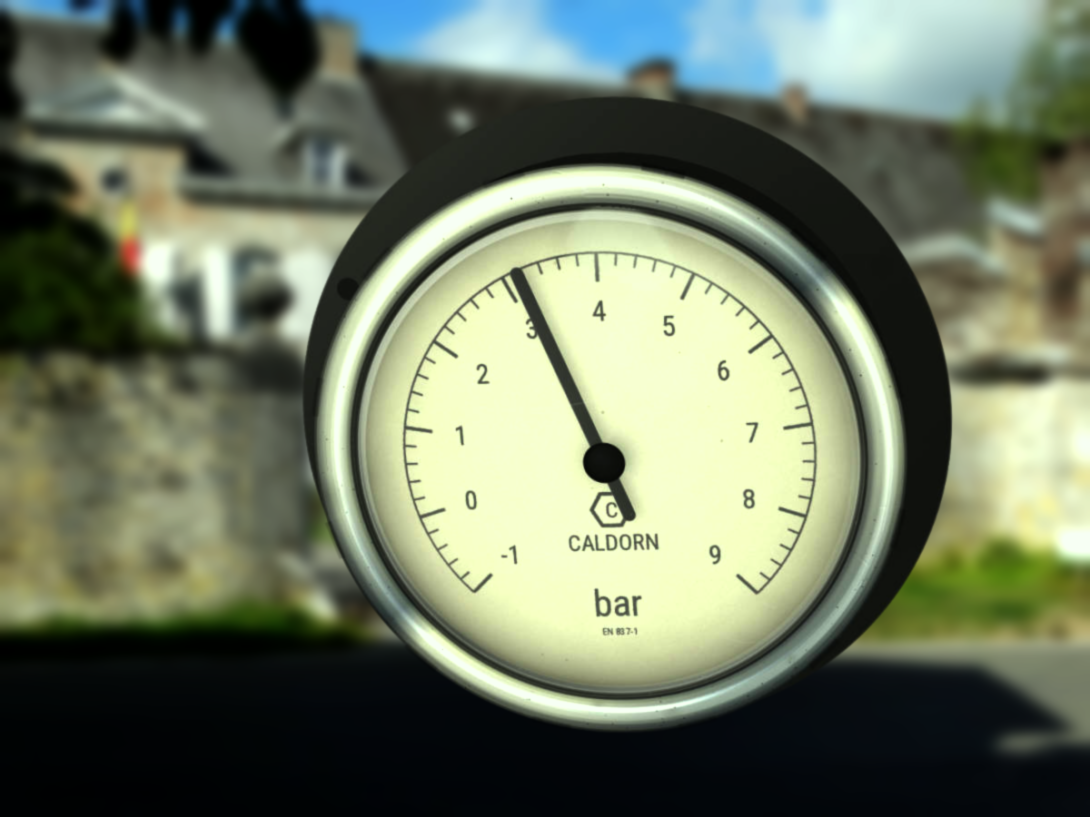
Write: 3.2 bar
